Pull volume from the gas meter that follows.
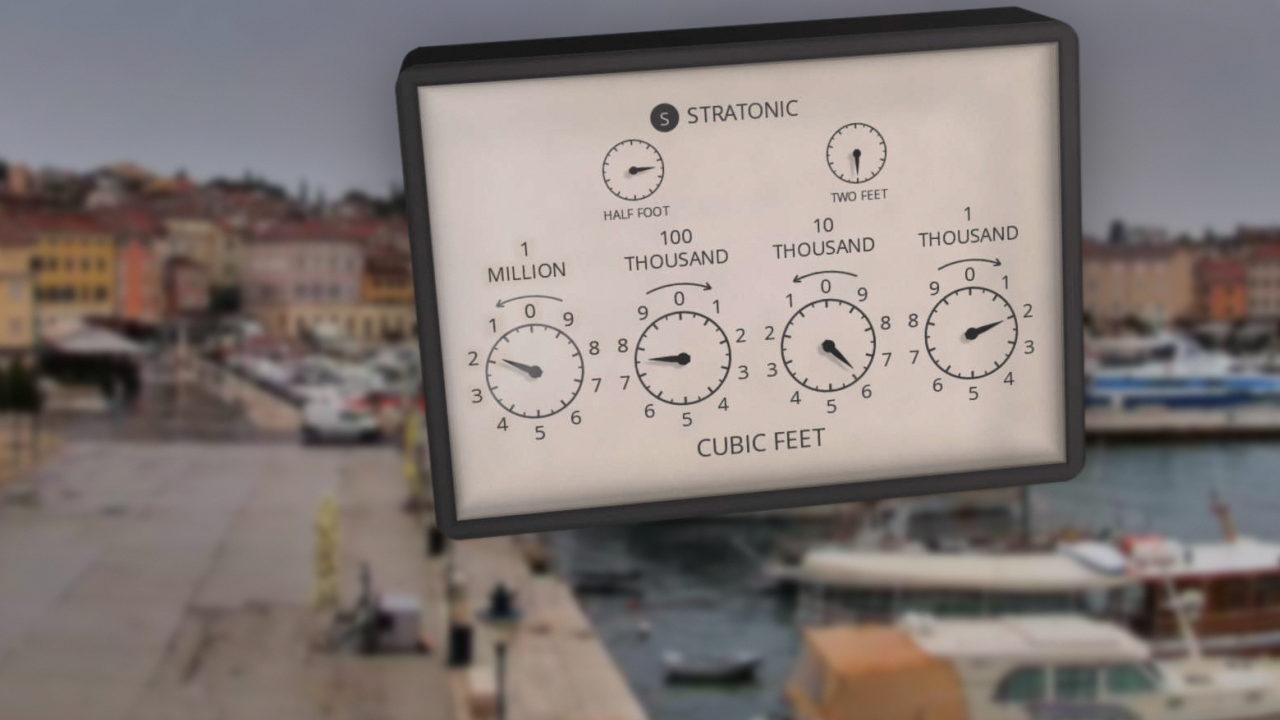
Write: 176200 ft³
